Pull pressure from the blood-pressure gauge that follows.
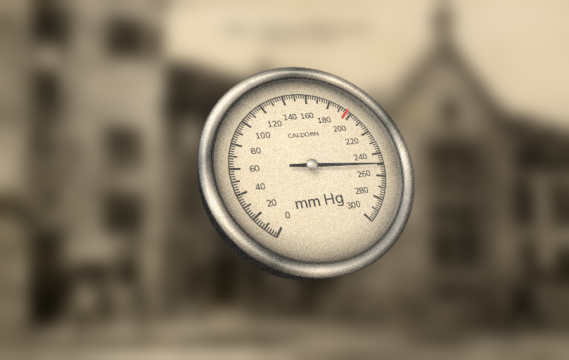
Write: 250 mmHg
